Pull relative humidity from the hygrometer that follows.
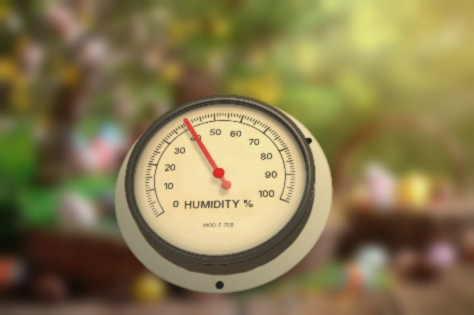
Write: 40 %
